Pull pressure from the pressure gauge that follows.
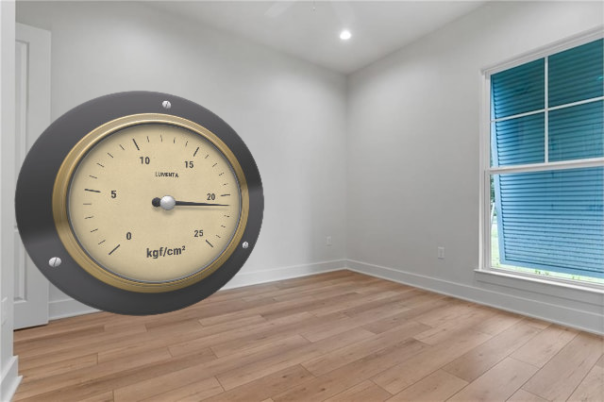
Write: 21 kg/cm²
